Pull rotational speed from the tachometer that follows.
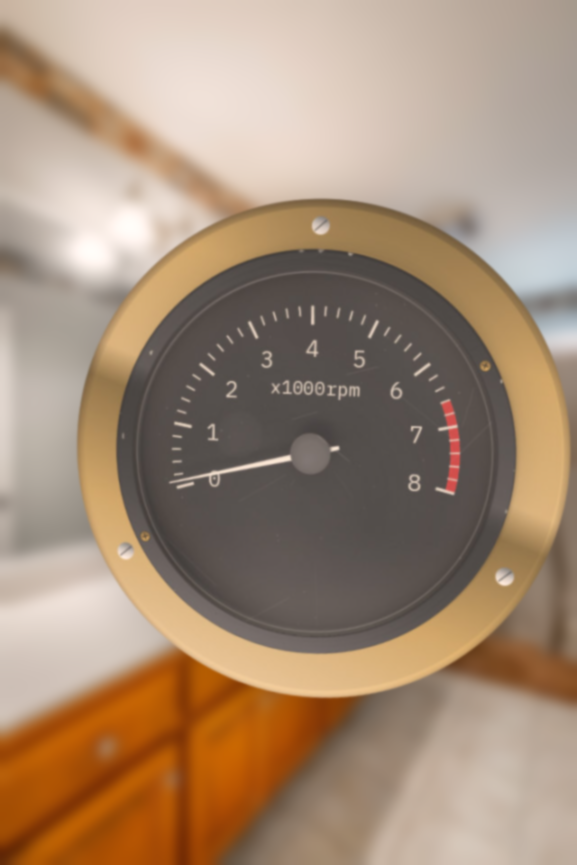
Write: 100 rpm
